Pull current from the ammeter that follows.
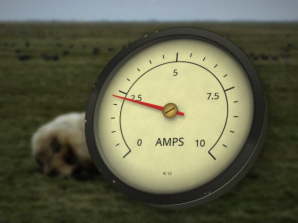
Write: 2.25 A
